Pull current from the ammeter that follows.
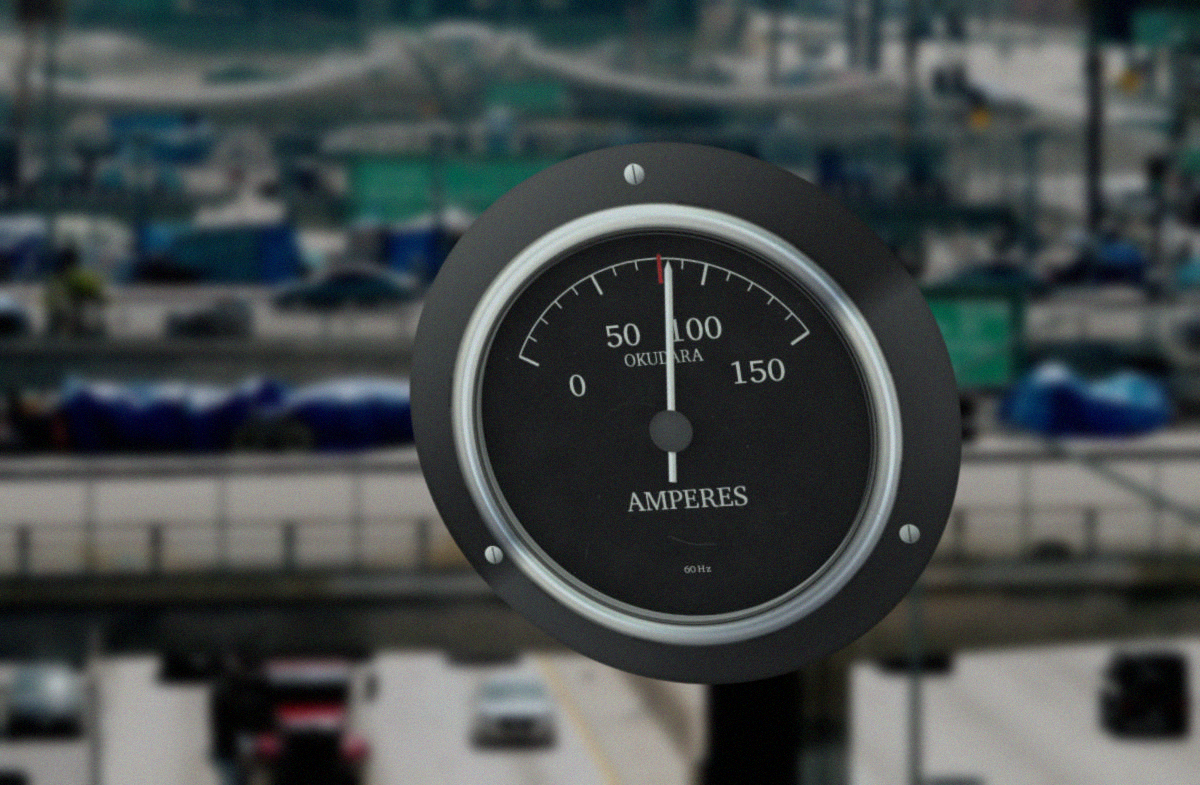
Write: 85 A
